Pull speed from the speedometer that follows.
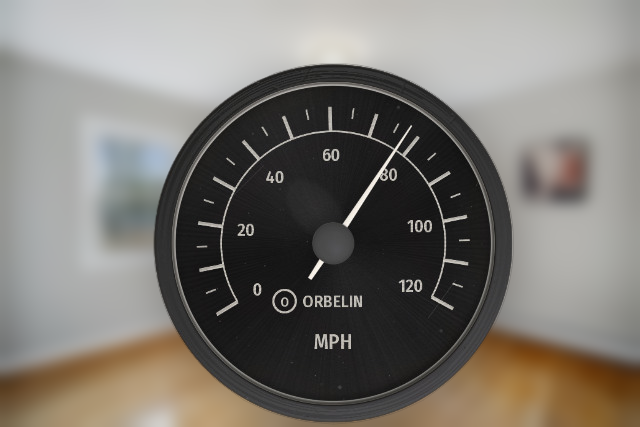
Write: 77.5 mph
